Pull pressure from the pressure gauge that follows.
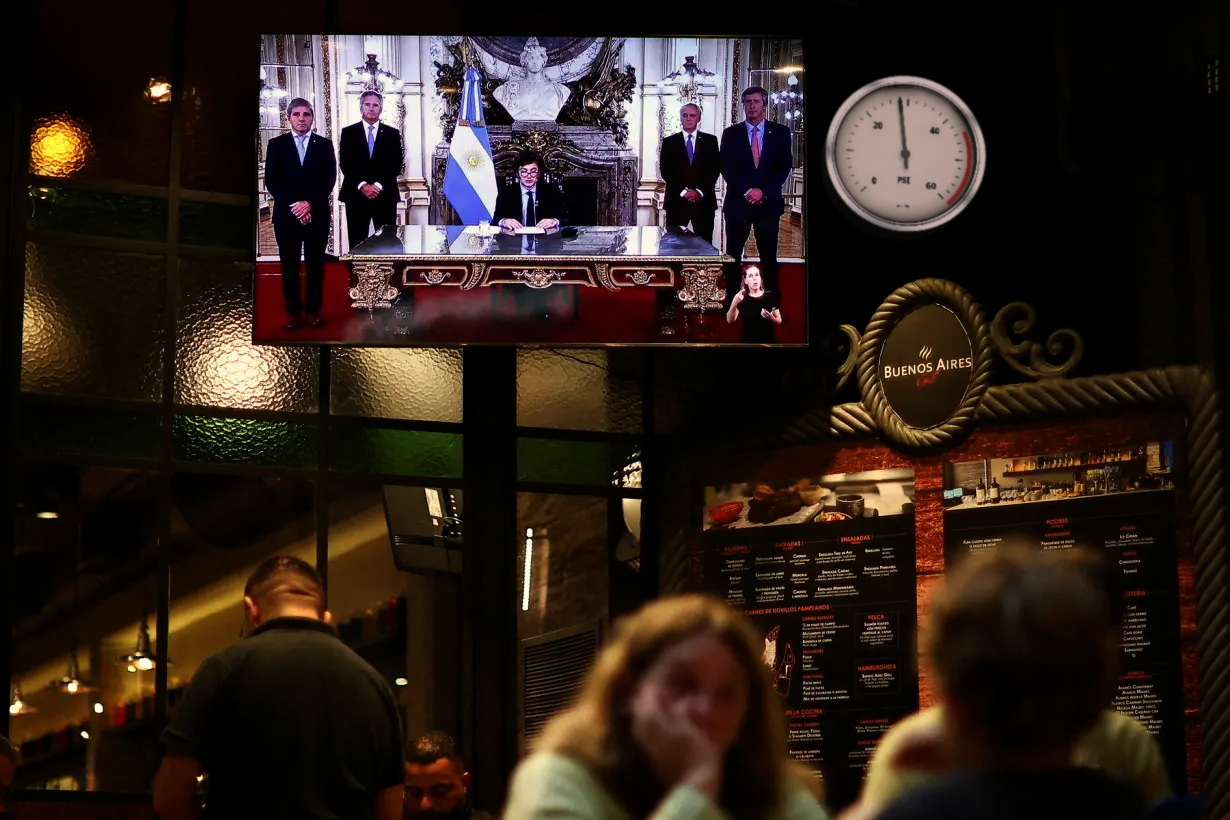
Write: 28 psi
